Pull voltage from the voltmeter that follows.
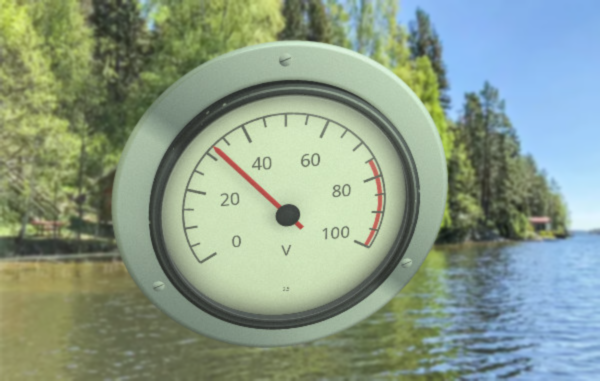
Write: 32.5 V
